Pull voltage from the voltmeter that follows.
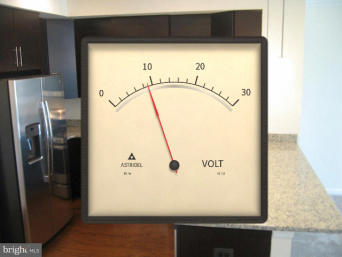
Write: 9 V
